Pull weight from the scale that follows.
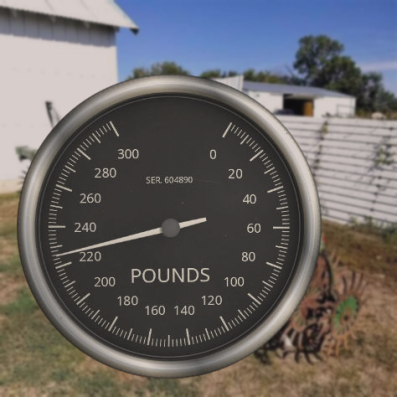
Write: 226 lb
